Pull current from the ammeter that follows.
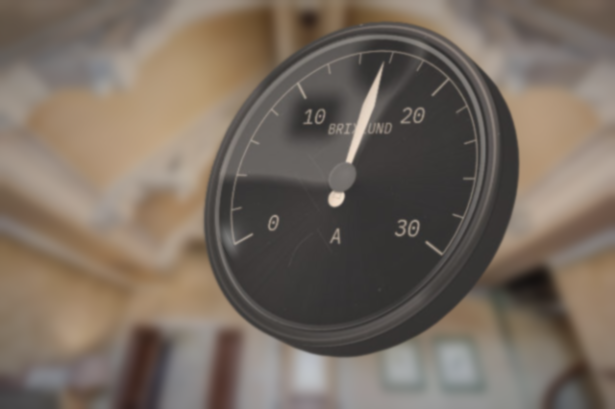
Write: 16 A
